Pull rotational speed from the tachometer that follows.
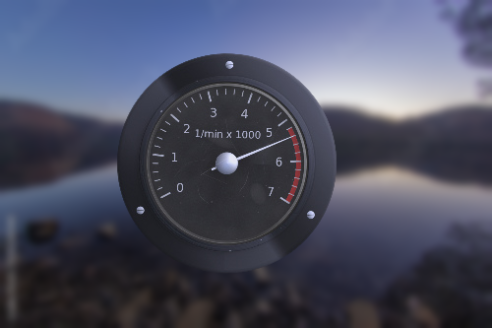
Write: 5400 rpm
